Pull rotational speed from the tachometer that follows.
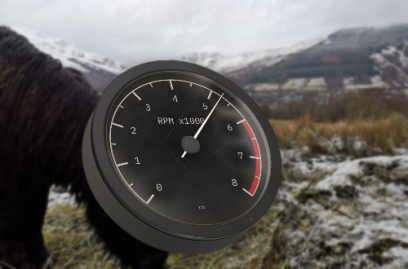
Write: 5250 rpm
